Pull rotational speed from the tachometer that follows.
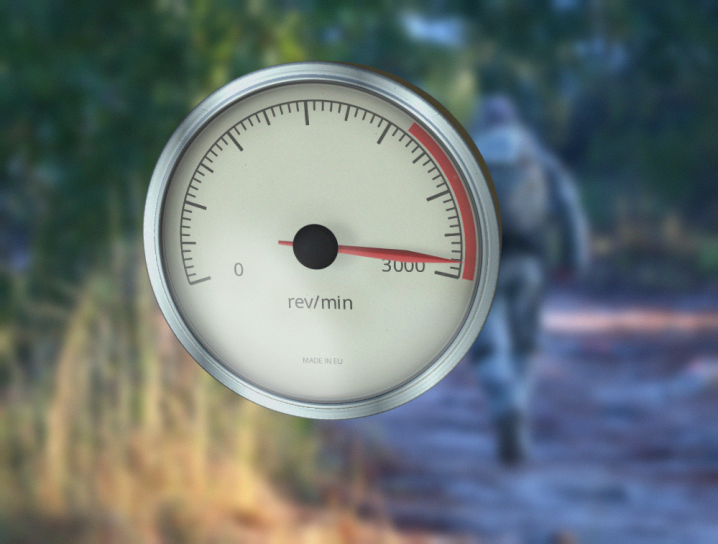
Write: 2900 rpm
